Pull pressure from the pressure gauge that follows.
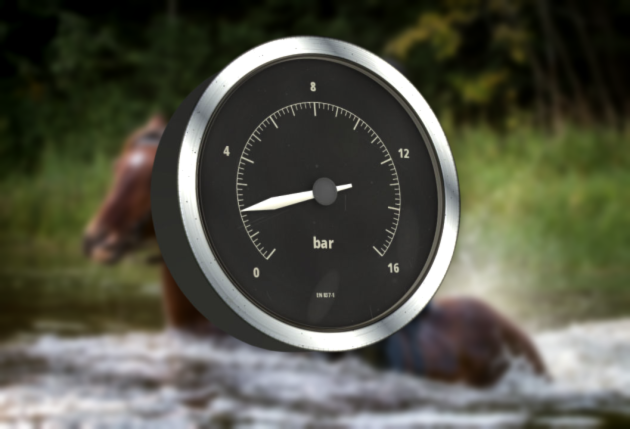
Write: 2 bar
